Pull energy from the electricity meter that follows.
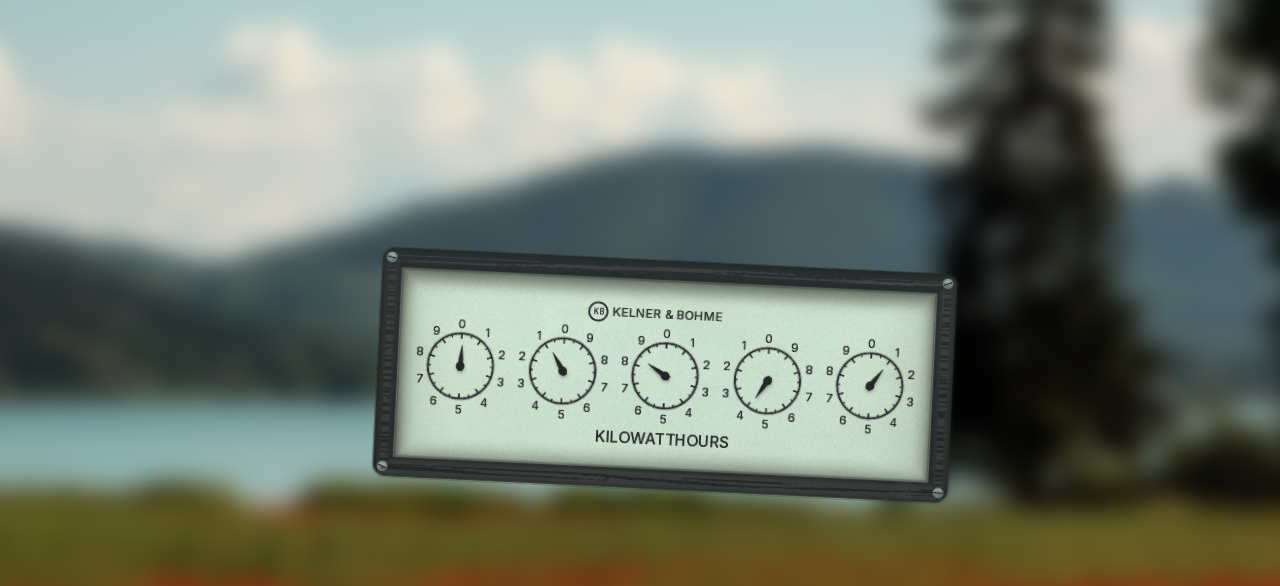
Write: 841 kWh
